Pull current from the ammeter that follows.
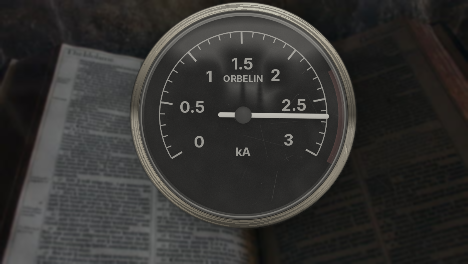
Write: 2.65 kA
